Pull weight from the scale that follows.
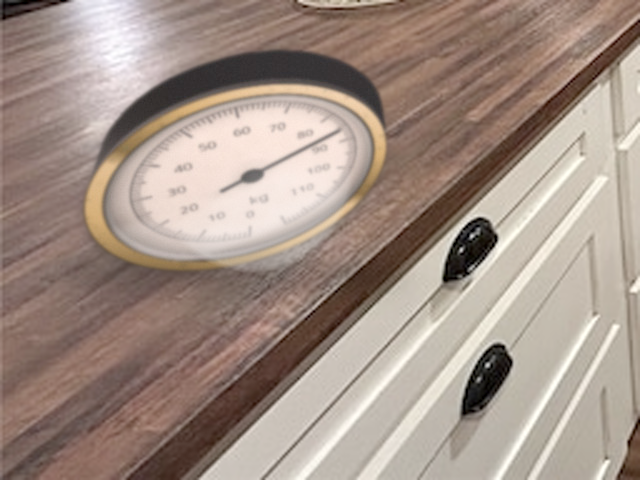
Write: 85 kg
